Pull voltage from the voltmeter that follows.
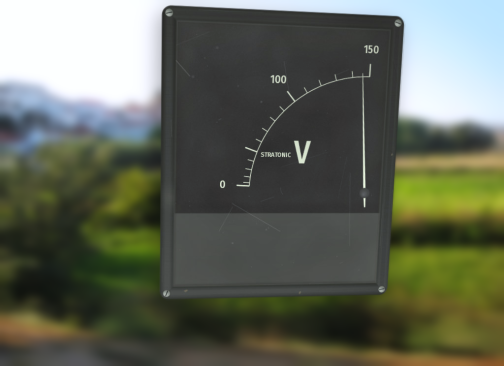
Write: 145 V
